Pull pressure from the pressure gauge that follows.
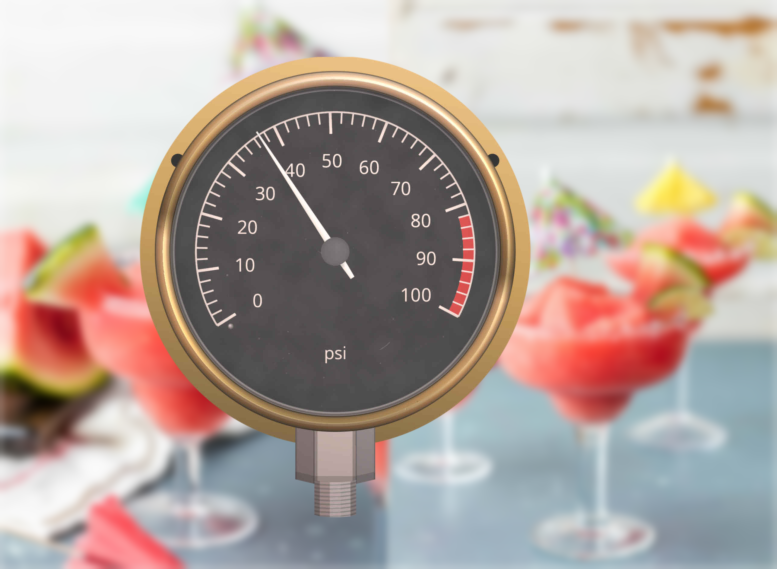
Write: 37 psi
